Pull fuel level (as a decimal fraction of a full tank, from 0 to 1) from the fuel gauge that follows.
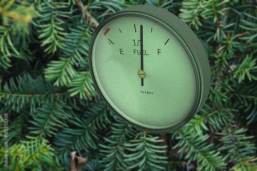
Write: 0.625
